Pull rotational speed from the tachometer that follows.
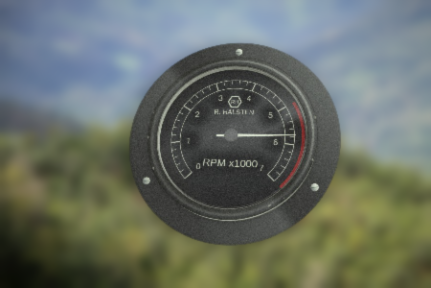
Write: 5800 rpm
